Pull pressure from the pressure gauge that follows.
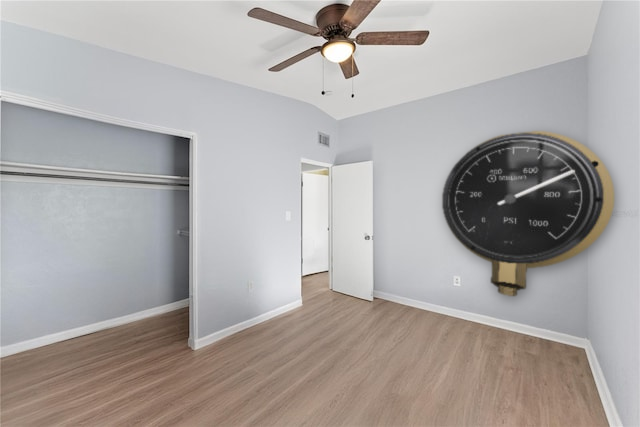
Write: 725 psi
